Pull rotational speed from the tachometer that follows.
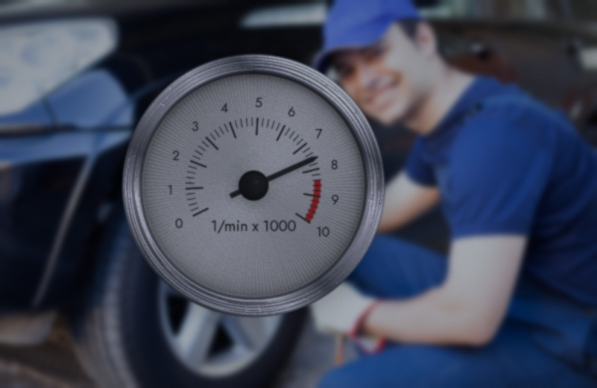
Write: 7600 rpm
